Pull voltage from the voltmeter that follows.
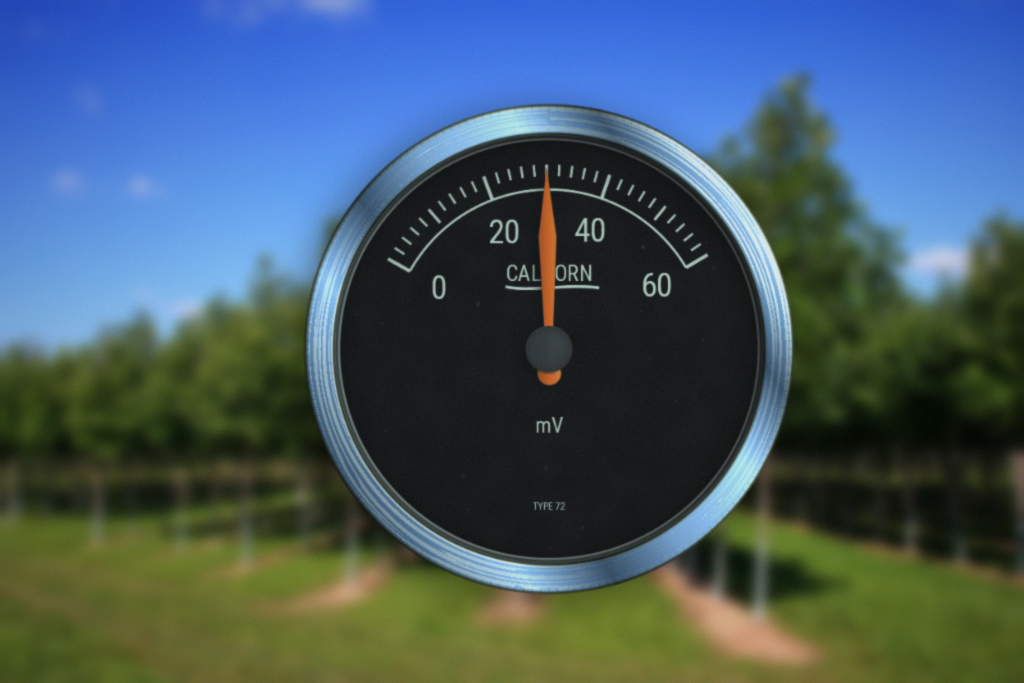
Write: 30 mV
